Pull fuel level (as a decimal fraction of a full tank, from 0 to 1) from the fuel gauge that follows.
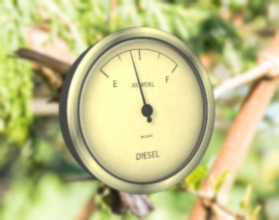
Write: 0.375
